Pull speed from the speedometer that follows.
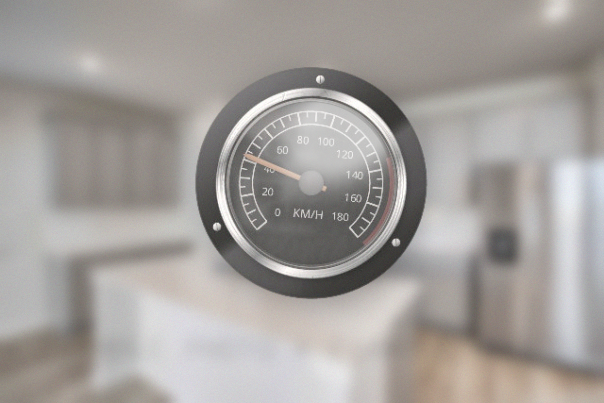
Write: 42.5 km/h
